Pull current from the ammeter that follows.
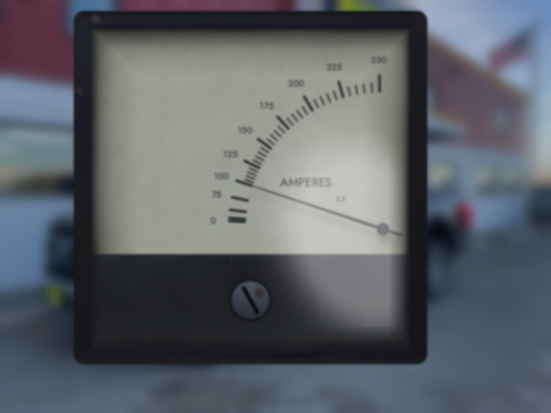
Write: 100 A
